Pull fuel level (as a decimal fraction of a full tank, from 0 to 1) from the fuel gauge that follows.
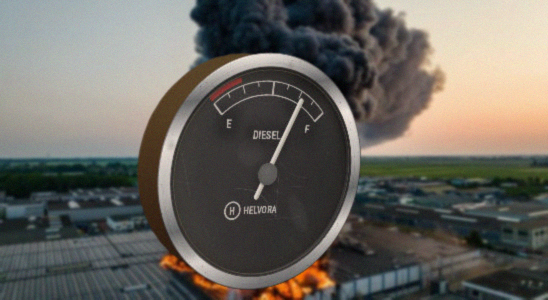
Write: 0.75
